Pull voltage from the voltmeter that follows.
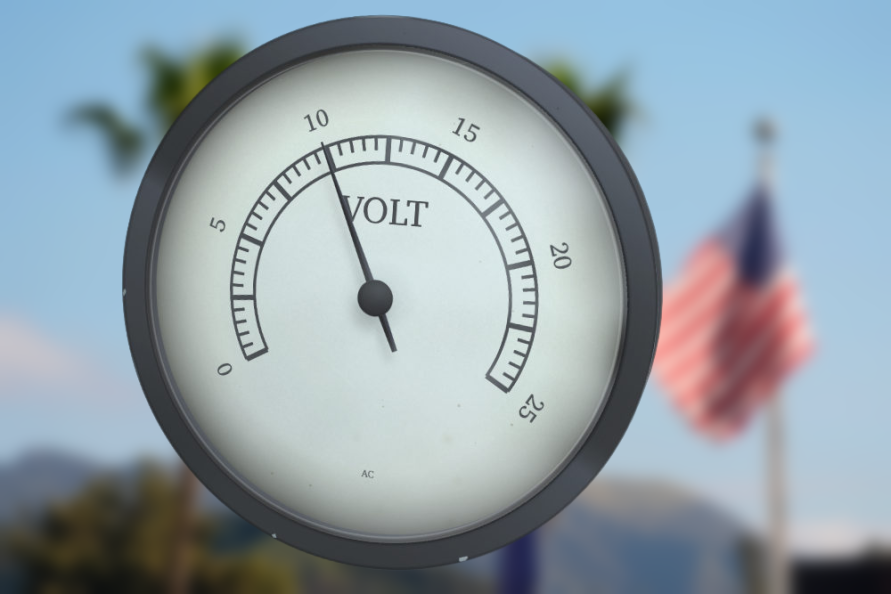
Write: 10 V
